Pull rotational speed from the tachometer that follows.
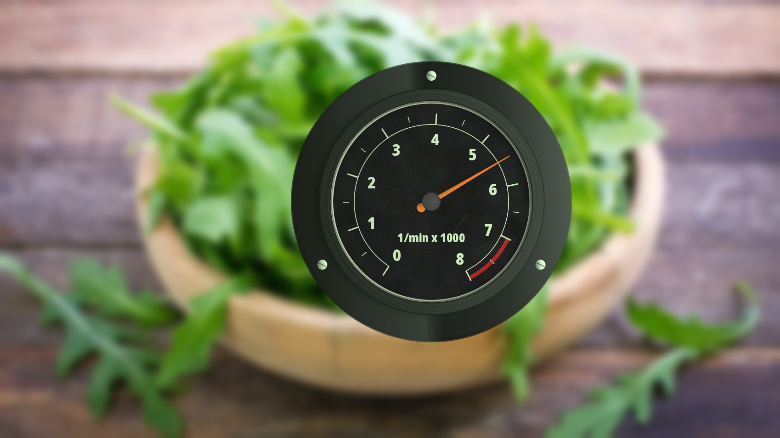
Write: 5500 rpm
